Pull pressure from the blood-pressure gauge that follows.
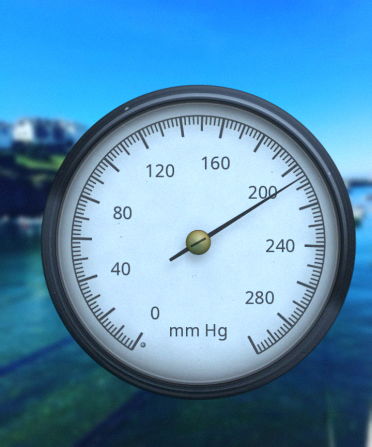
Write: 206 mmHg
